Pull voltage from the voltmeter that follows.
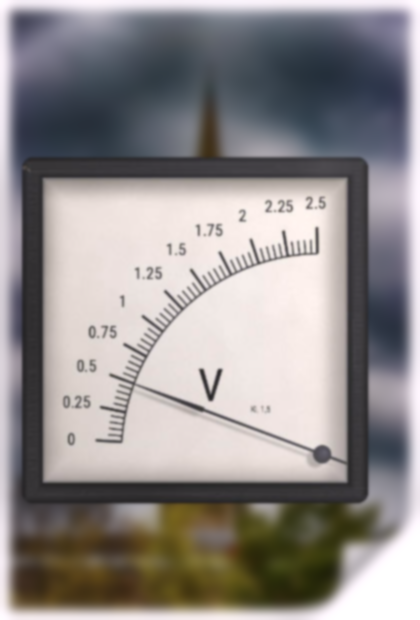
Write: 0.5 V
